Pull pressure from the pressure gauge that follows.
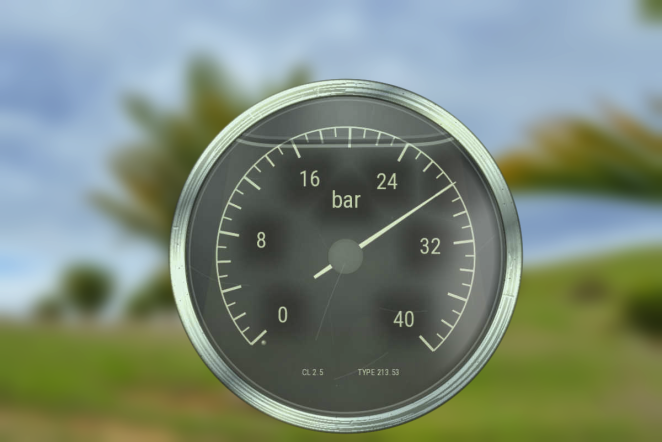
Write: 28 bar
